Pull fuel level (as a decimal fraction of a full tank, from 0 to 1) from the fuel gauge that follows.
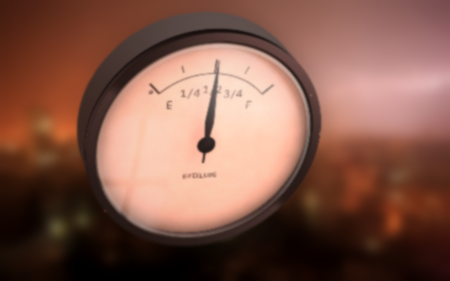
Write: 0.5
